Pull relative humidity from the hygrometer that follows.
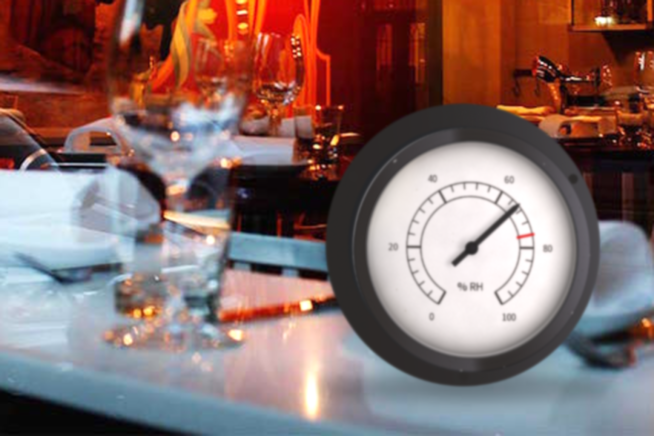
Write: 66 %
